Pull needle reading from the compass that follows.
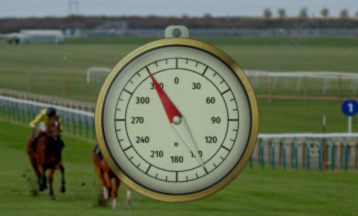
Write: 330 °
